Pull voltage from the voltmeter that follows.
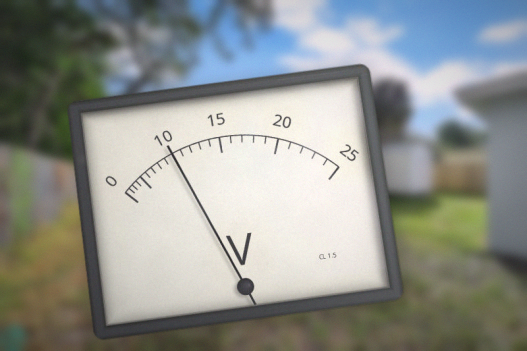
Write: 10 V
